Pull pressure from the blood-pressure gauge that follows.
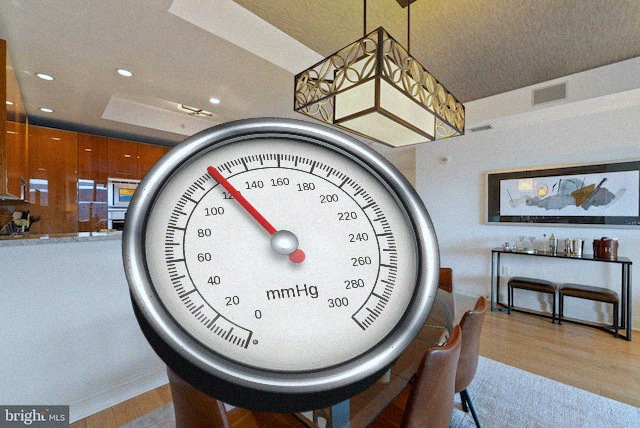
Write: 120 mmHg
